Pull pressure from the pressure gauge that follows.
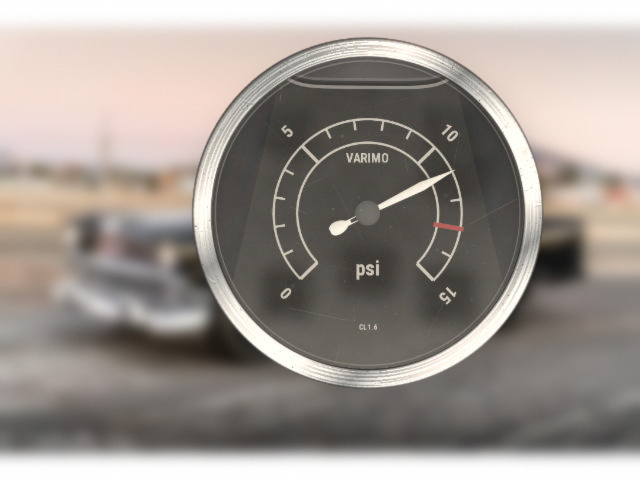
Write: 11 psi
